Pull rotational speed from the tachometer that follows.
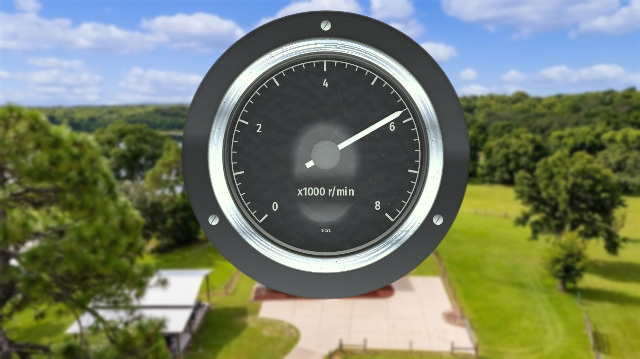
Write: 5800 rpm
